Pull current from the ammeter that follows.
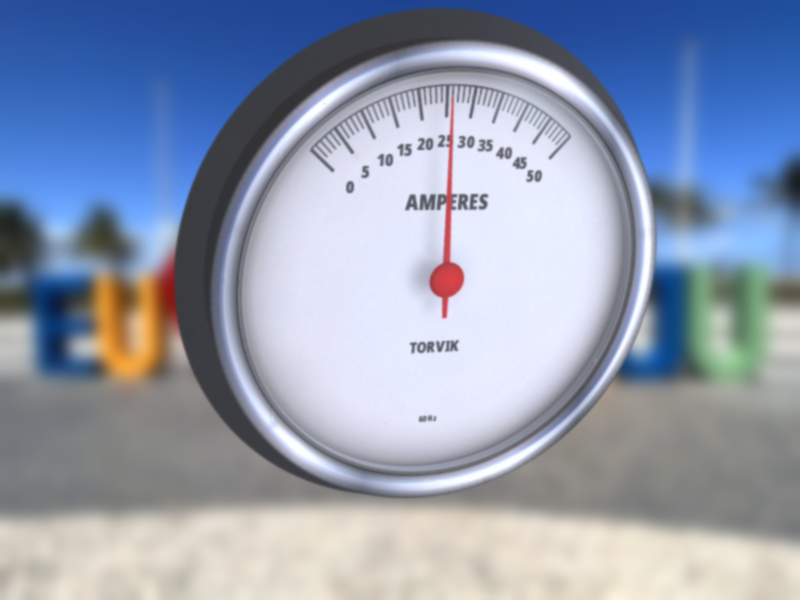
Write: 25 A
